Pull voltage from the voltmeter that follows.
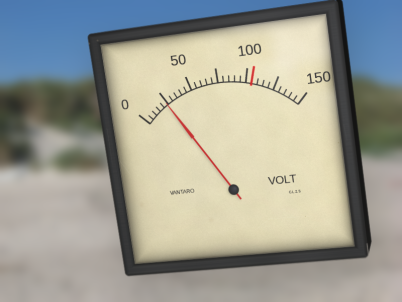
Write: 25 V
